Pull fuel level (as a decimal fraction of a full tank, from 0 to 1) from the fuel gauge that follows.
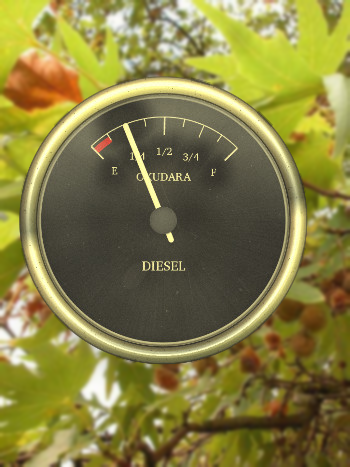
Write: 0.25
